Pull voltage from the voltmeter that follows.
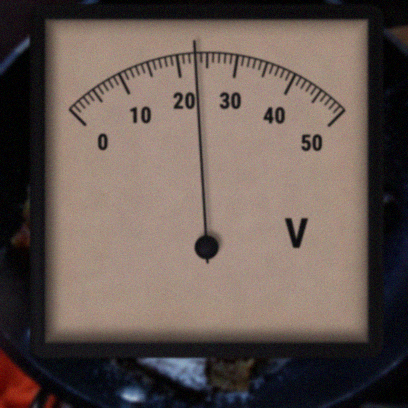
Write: 23 V
